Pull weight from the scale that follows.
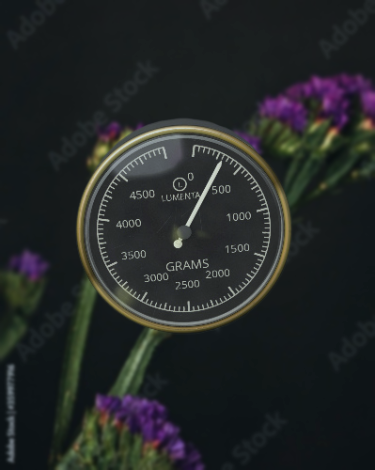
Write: 300 g
